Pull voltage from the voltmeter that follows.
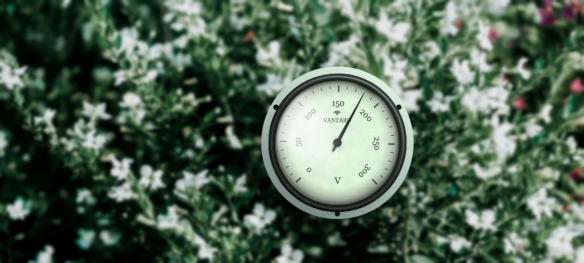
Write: 180 V
